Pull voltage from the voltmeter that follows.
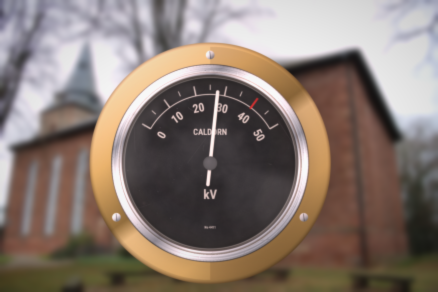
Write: 27.5 kV
